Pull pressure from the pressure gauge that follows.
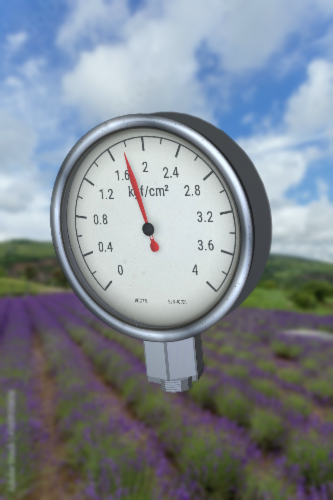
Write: 1.8 kg/cm²
